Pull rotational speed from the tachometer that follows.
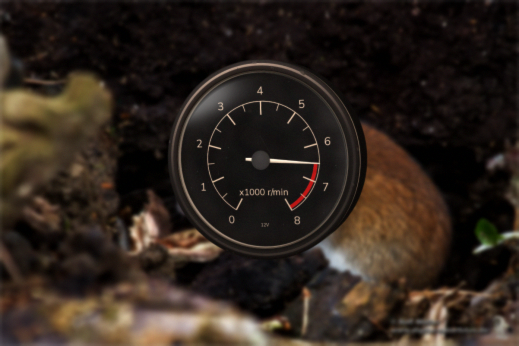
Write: 6500 rpm
